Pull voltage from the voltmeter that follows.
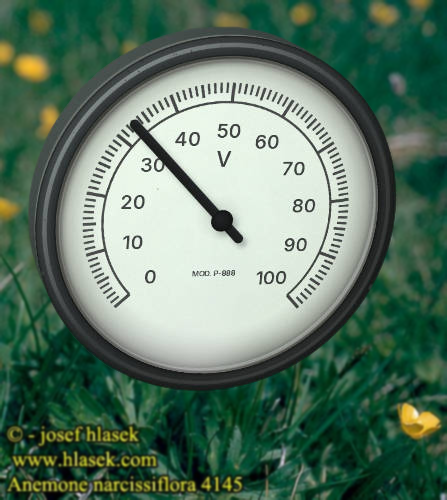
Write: 33 V
